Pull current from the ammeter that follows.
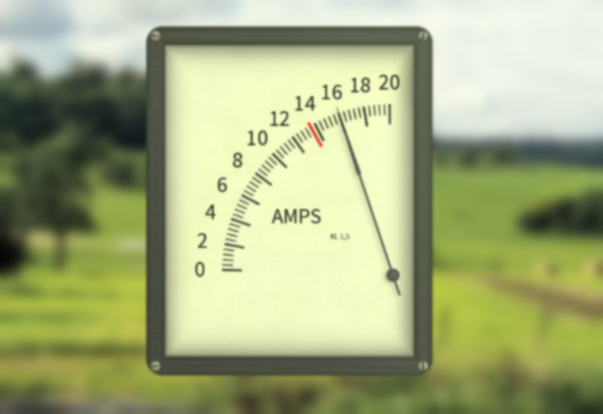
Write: 16 A
